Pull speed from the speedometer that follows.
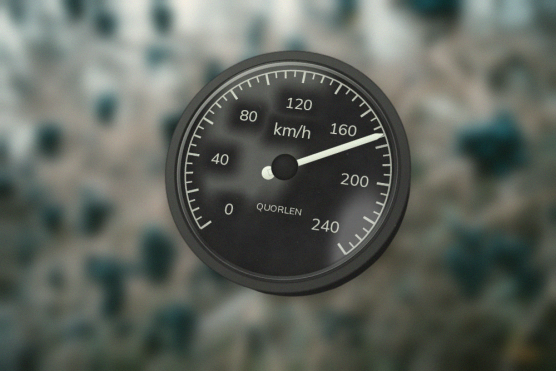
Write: 175 km/h
